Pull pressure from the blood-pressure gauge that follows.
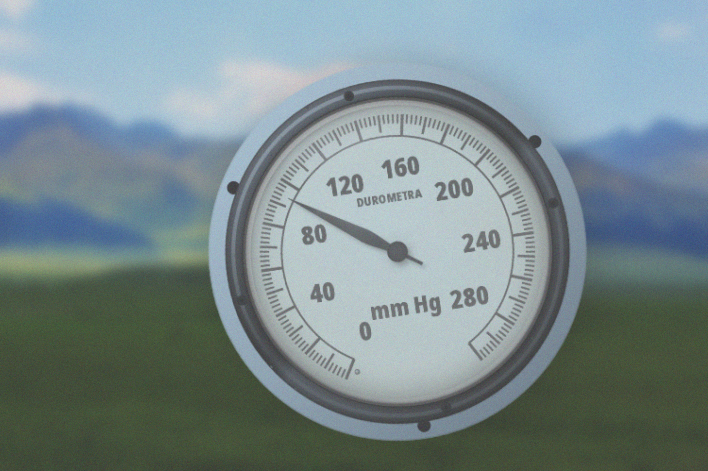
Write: 94 mmHg
